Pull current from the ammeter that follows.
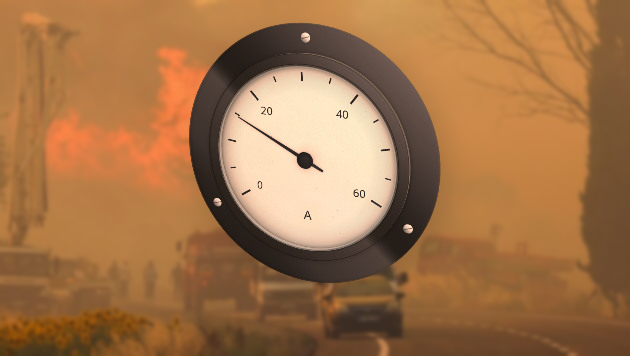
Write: 15 A
